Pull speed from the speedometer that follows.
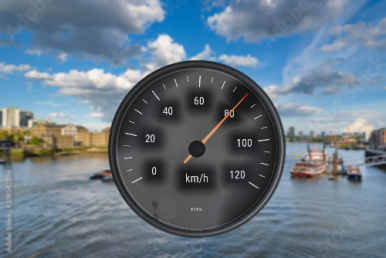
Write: 80 km/h
